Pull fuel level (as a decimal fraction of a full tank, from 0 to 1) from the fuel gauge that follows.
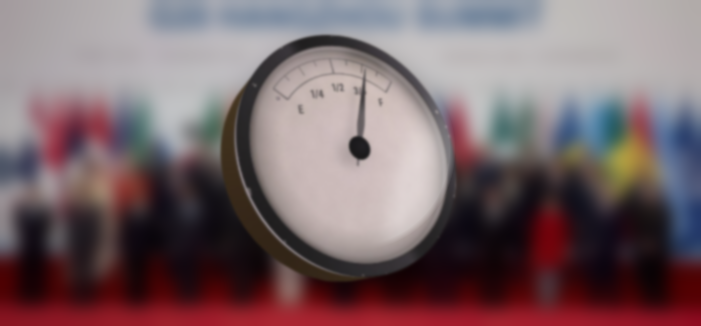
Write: 0.75
